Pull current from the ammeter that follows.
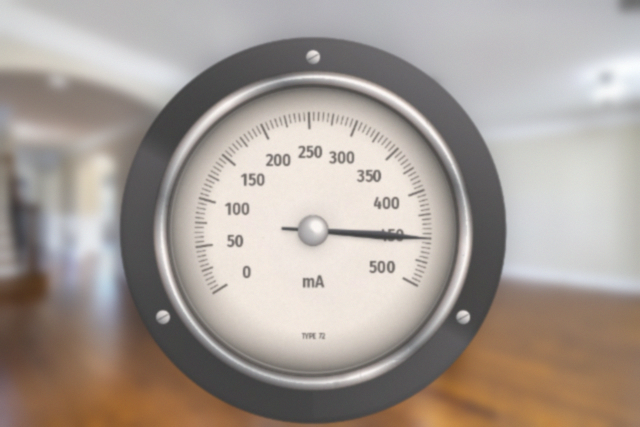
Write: 450 mA
